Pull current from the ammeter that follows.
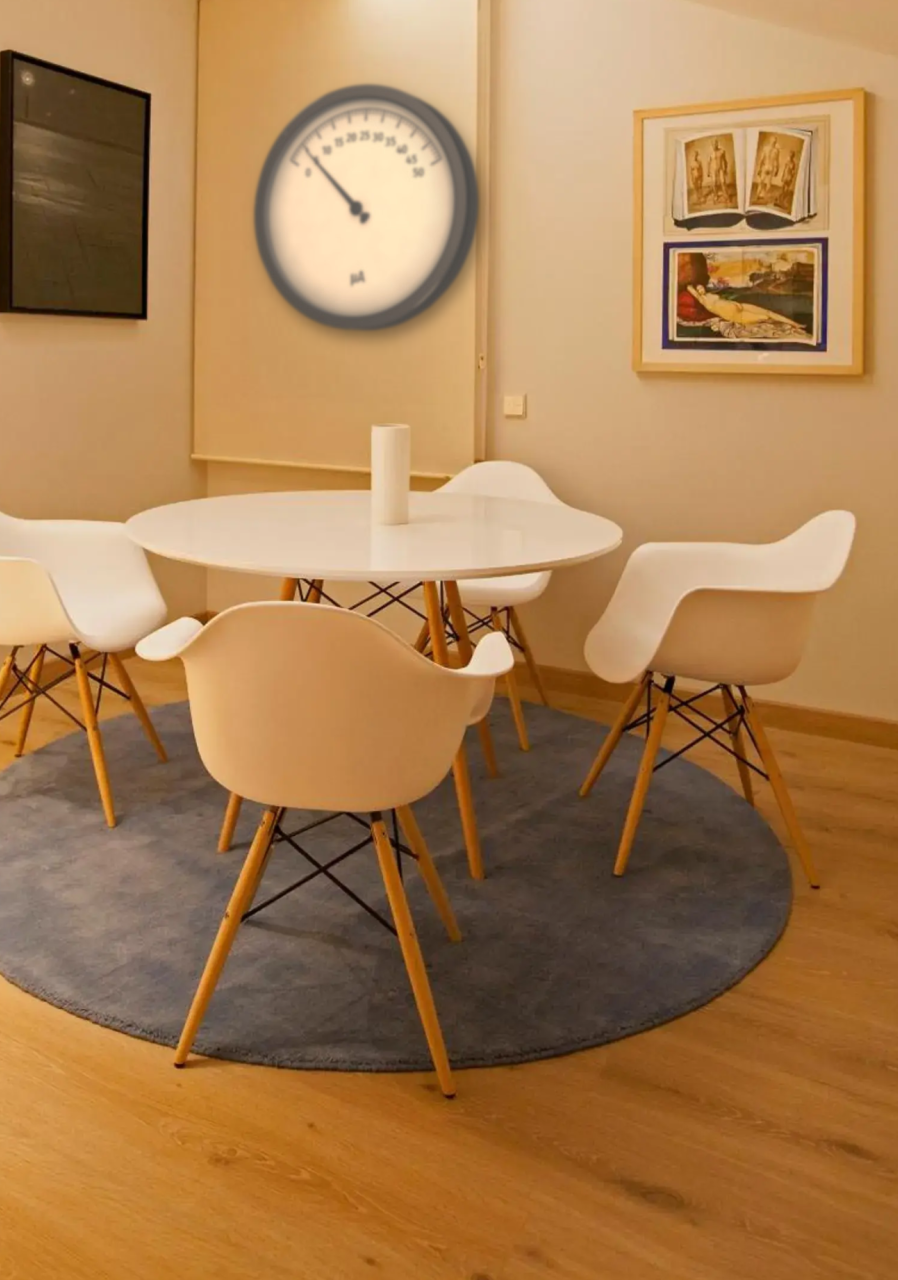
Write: 5 µA
